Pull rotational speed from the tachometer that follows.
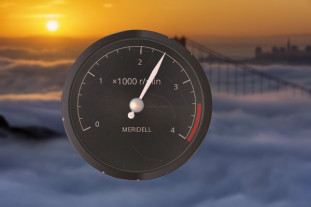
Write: 2400 rpm
